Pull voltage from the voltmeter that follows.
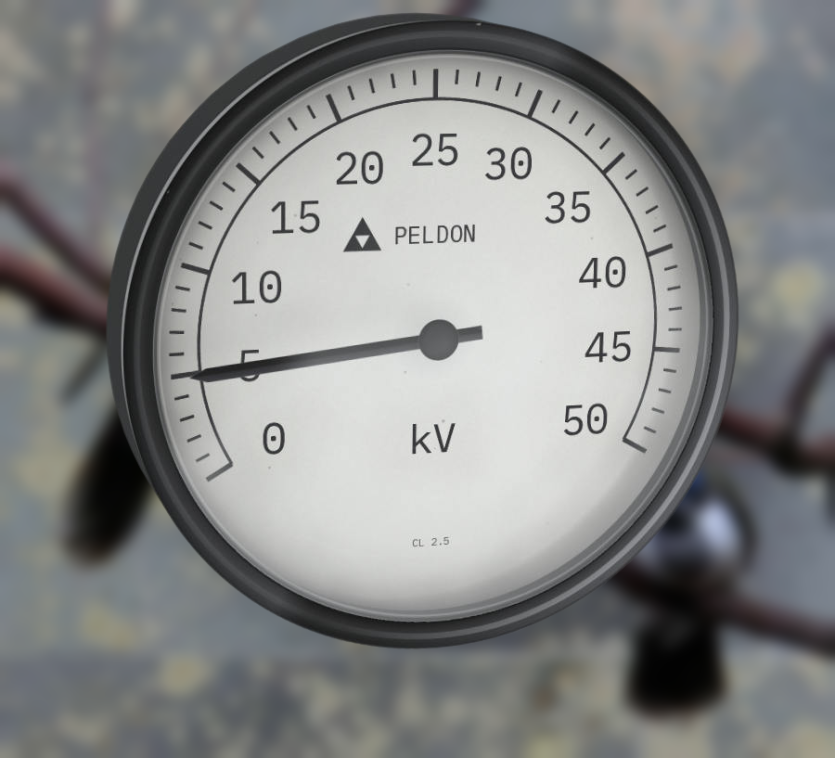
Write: 5 kV
